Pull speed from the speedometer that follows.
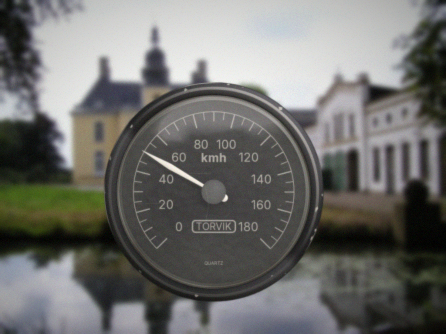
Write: 50 km/h
